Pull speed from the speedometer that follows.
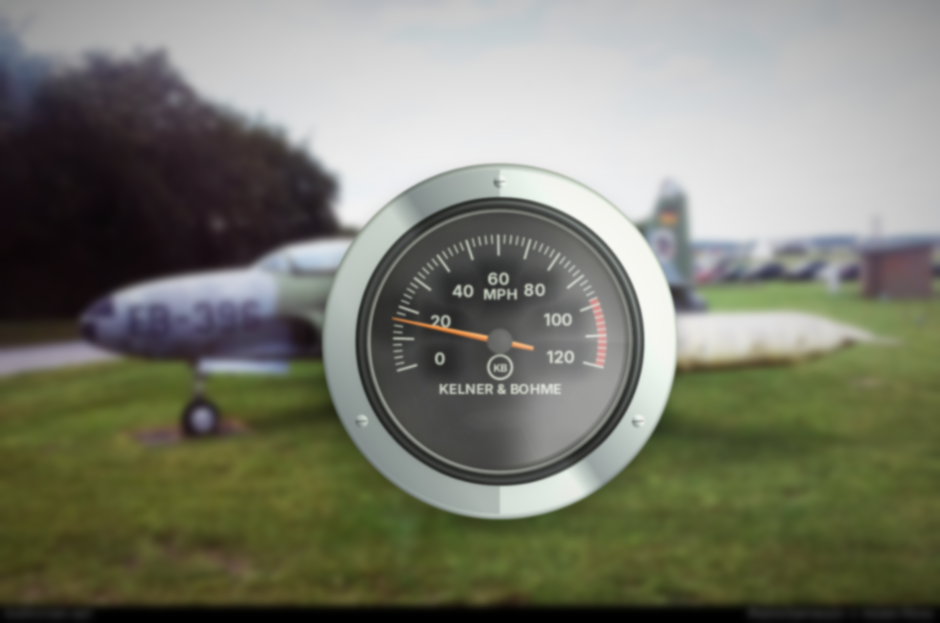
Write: 16 mph
